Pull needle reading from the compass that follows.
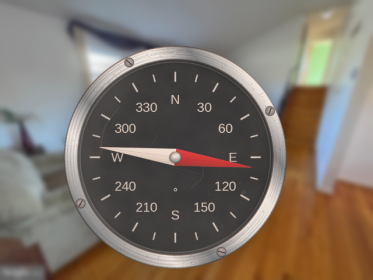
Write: 97.5 °
